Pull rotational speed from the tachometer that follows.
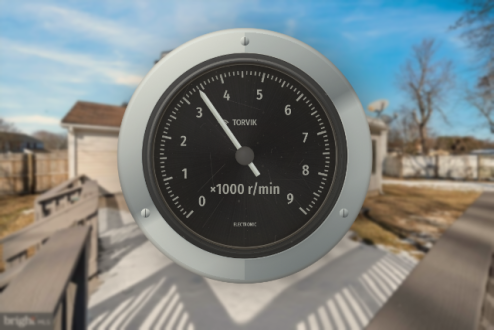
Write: 3400 rpm
